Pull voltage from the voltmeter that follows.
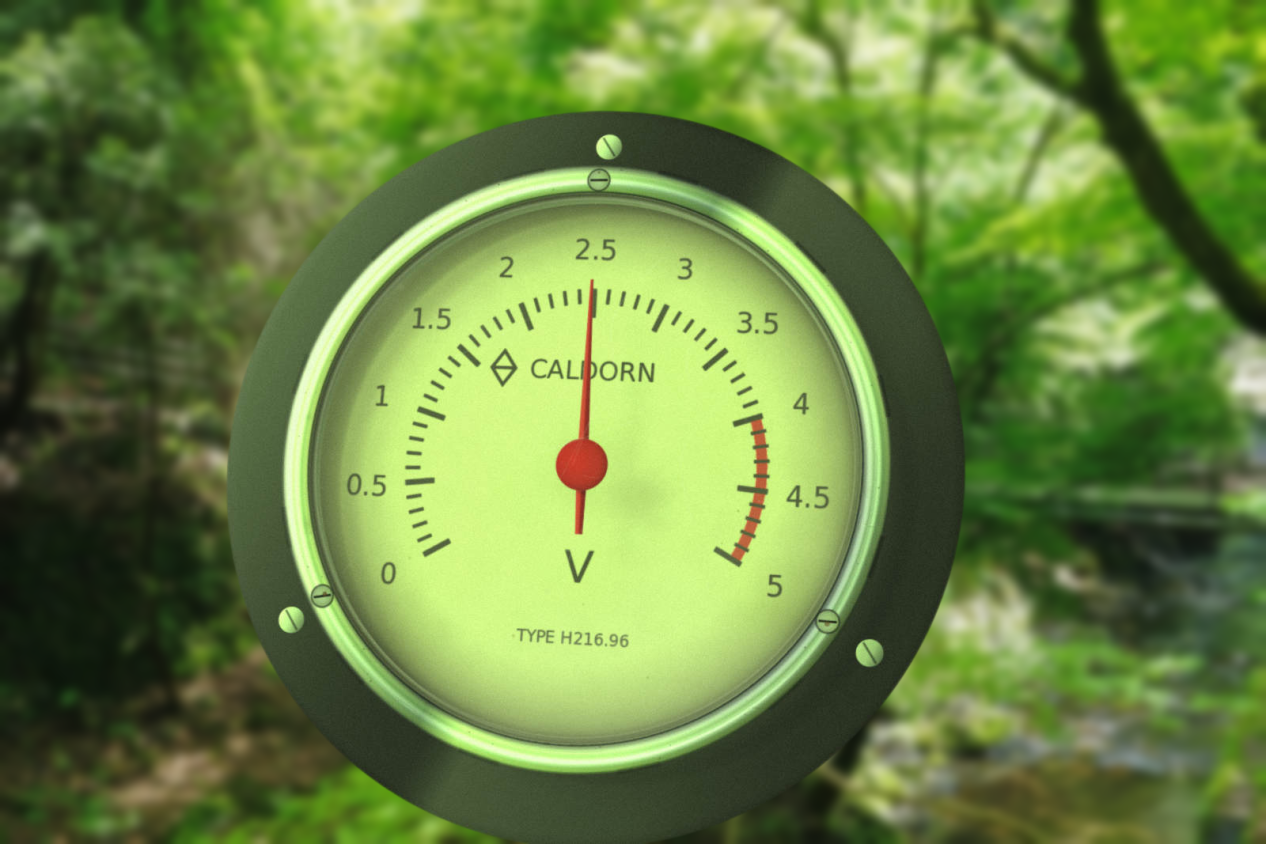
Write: 2.5 V
